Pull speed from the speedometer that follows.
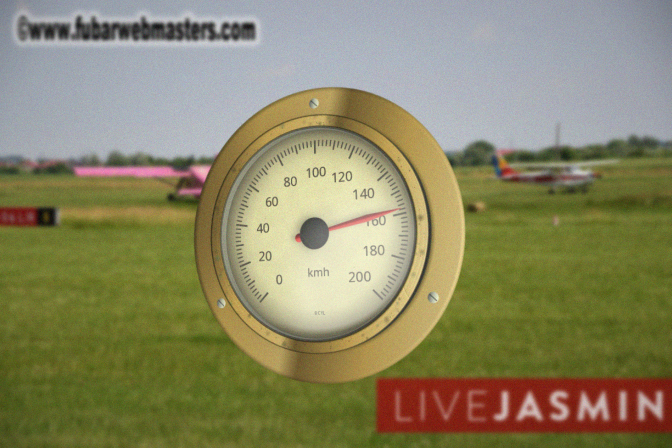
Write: 158 km/h
